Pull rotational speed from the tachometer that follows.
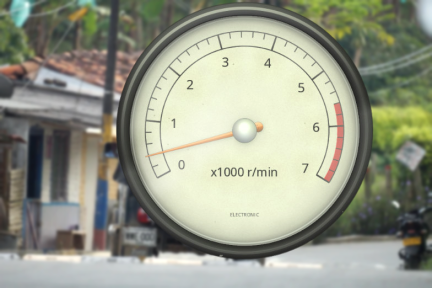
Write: 400 rpm
